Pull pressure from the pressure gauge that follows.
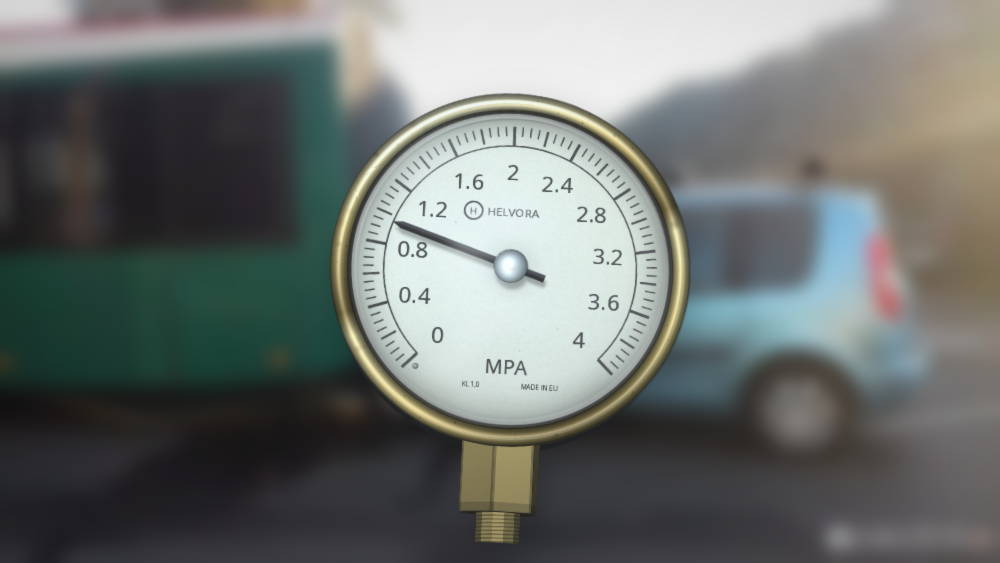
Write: 0.95 MPa
